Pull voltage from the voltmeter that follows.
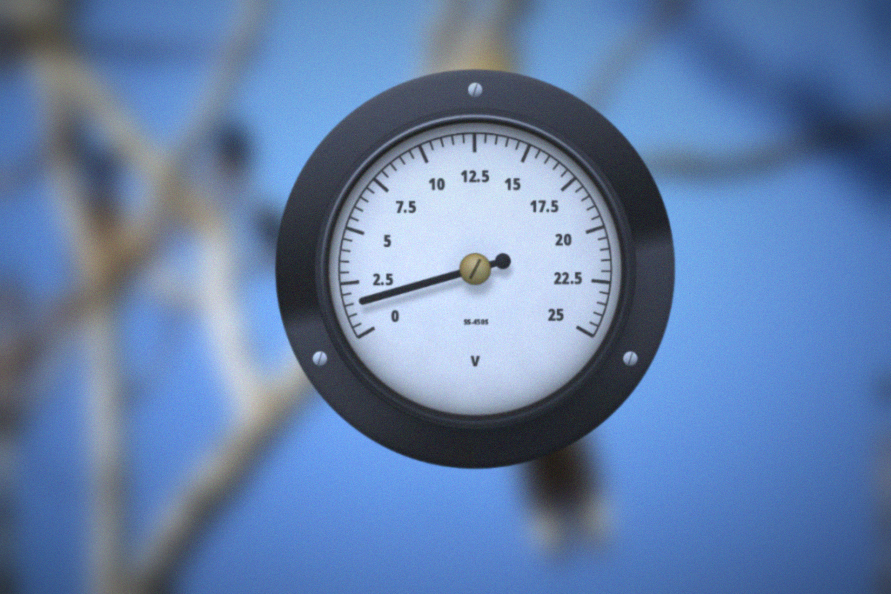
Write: 1.5 V
